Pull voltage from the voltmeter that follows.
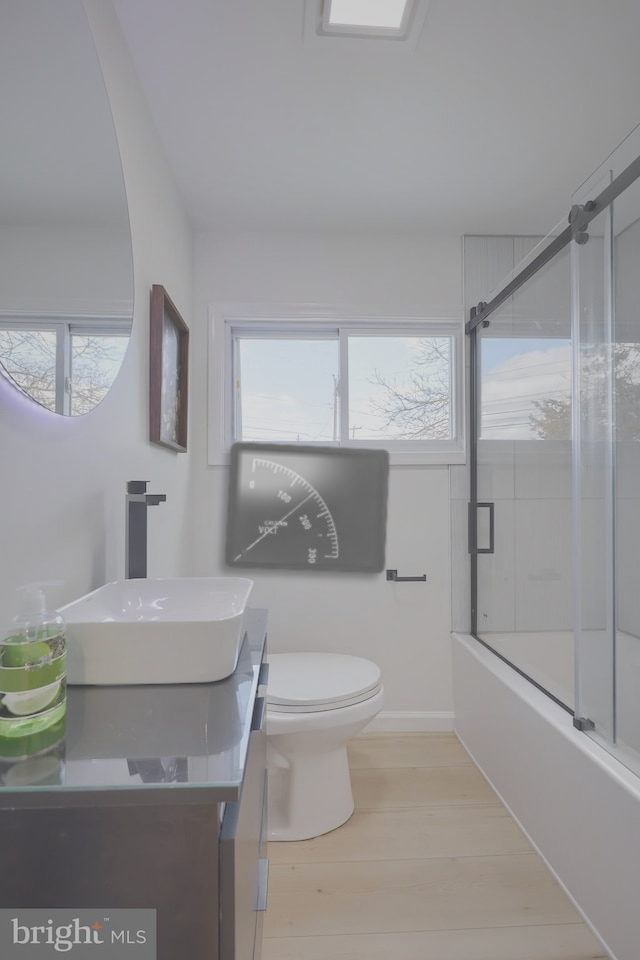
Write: 150 V
